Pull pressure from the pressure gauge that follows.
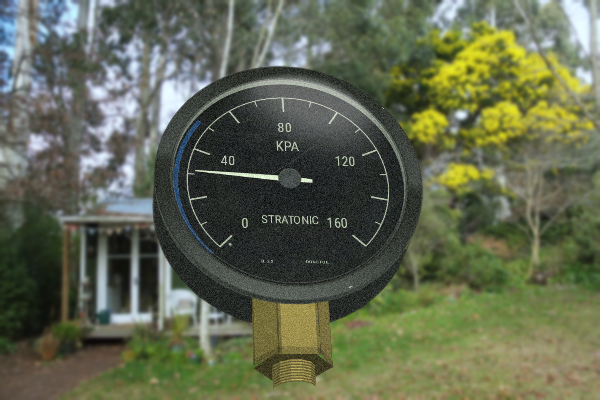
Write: 30 kPa
